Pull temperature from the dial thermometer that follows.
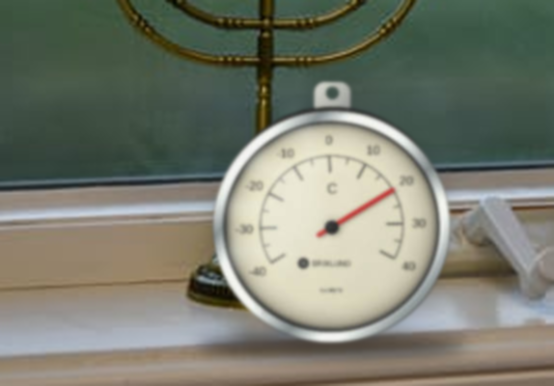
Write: 20 °C
